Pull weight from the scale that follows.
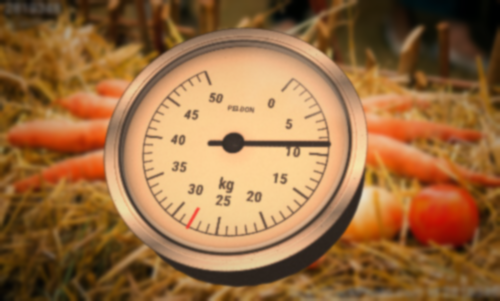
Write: 9 kg
